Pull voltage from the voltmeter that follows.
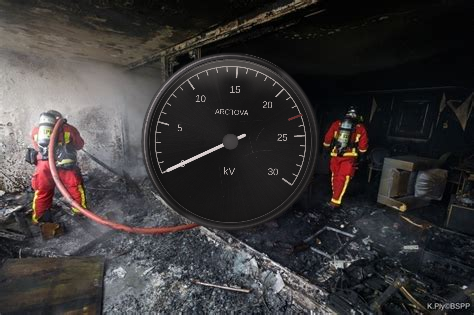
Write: 0 kV
